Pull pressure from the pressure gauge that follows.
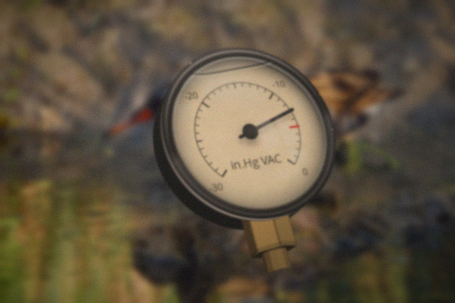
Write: -7 inHg
